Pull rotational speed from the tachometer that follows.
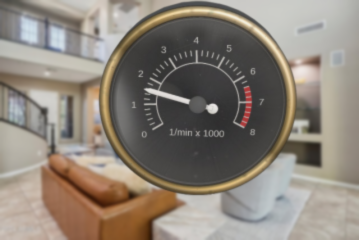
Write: 1600 rpm
